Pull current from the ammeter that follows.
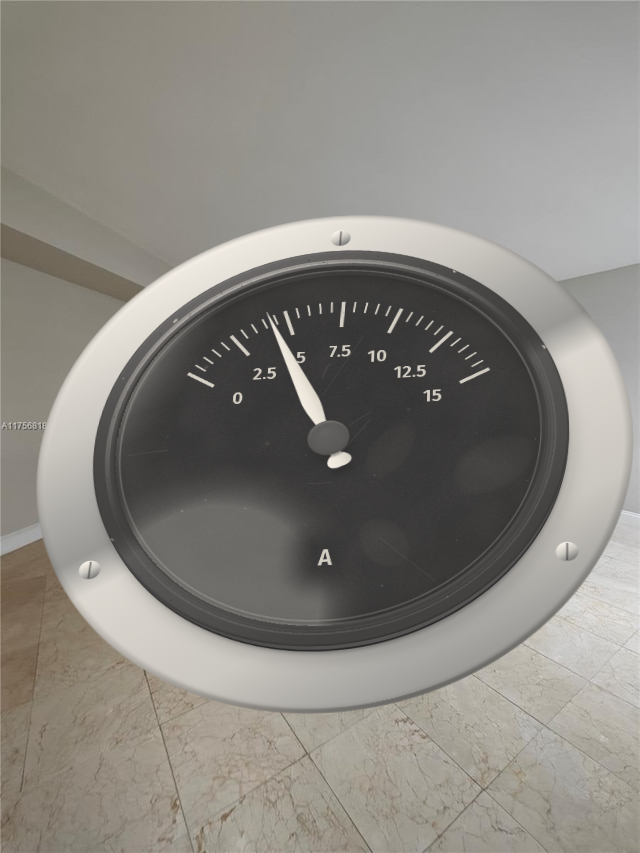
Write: 4.25 A
